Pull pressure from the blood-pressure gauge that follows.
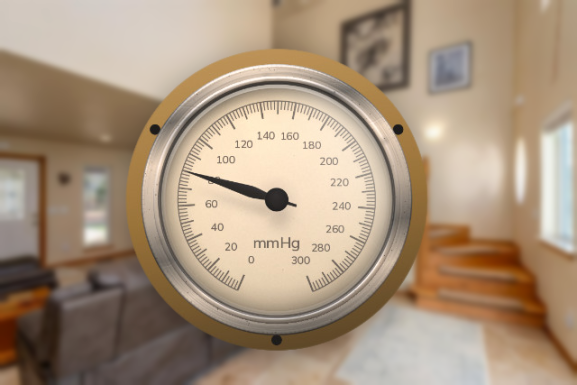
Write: 80 mmHg
